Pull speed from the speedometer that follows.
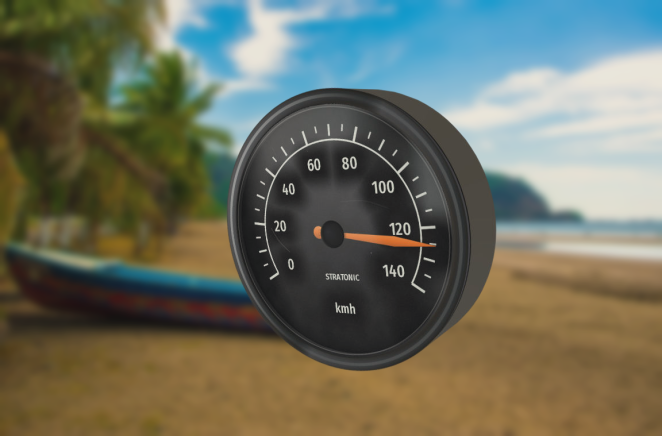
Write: 125 km/h
